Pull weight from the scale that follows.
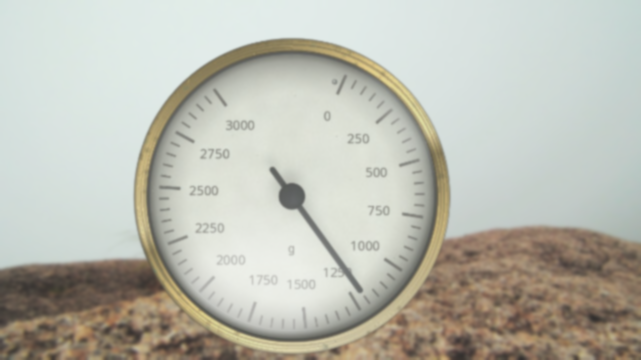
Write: 1200 g
